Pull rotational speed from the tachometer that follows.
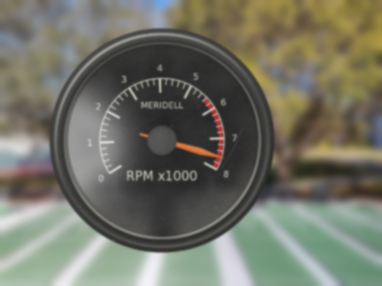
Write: 7600 rpm
